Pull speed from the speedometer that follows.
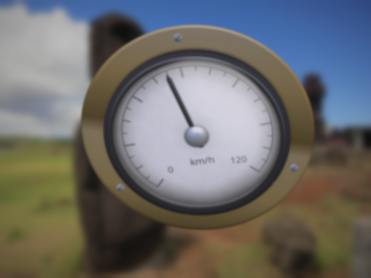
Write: 55 km/h
